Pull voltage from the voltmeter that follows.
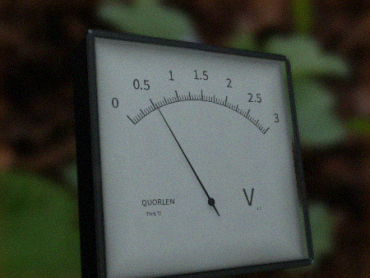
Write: 0.5 V
